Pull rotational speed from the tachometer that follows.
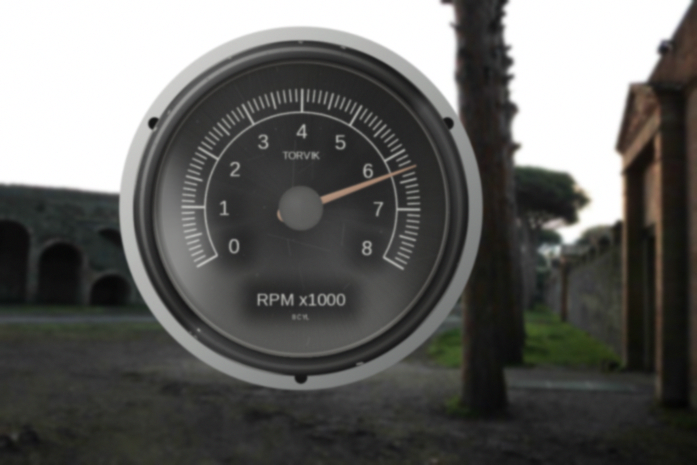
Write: 6300 rpm
